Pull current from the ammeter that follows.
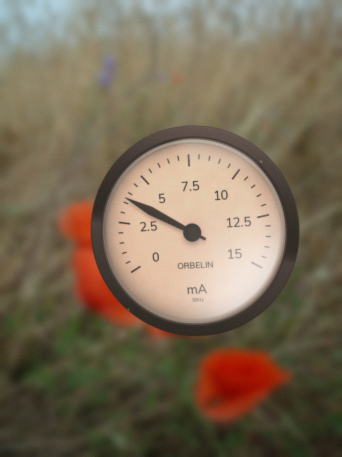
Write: 3.75 mA
